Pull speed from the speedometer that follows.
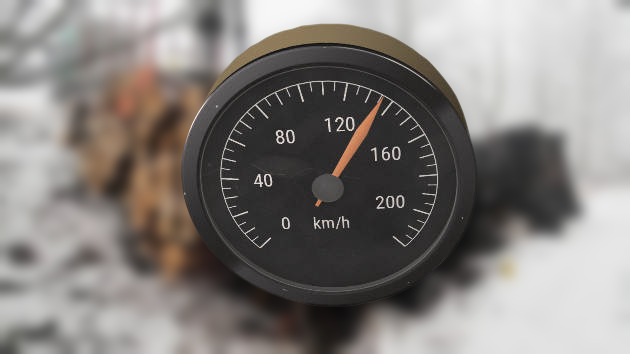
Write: 135 km/h
